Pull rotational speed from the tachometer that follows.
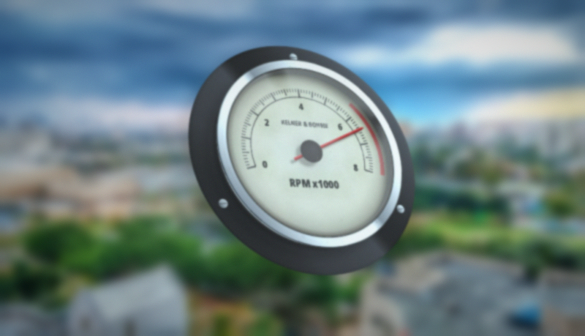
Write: 6500 rpm
